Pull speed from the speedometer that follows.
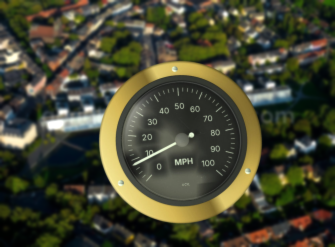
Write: 8 mph
